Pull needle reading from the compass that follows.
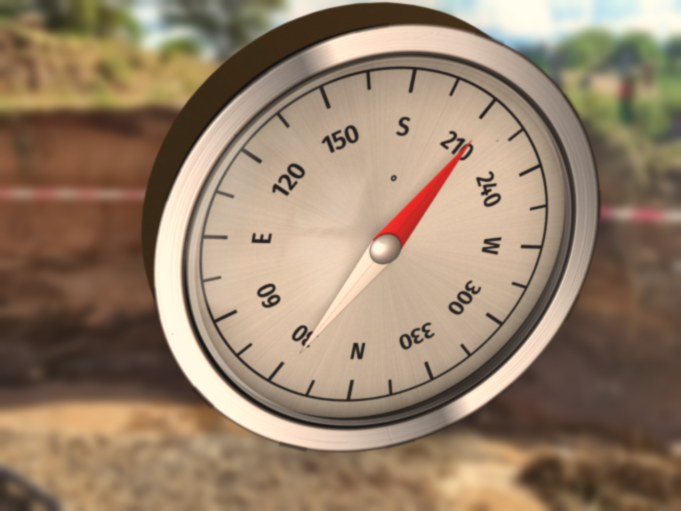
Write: 210 °
